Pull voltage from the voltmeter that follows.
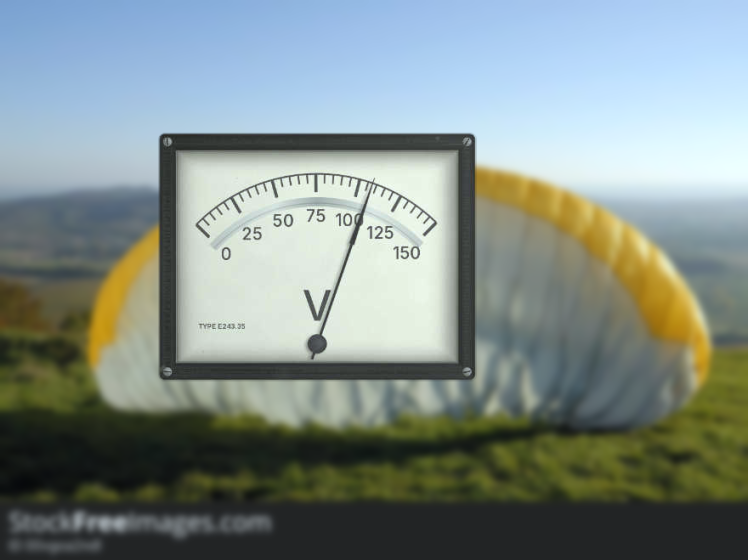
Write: 107.5 V
